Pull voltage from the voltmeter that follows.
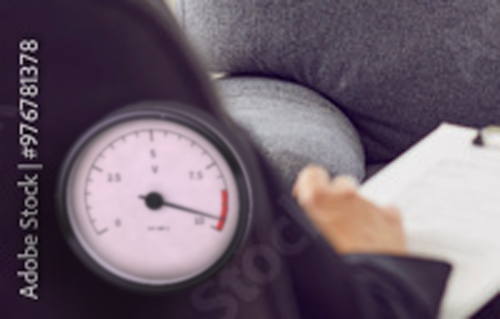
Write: 9.5 V
